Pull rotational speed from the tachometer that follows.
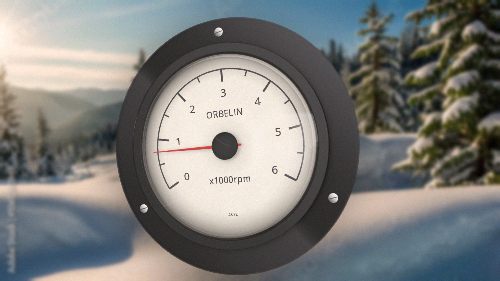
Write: 750 rpm
